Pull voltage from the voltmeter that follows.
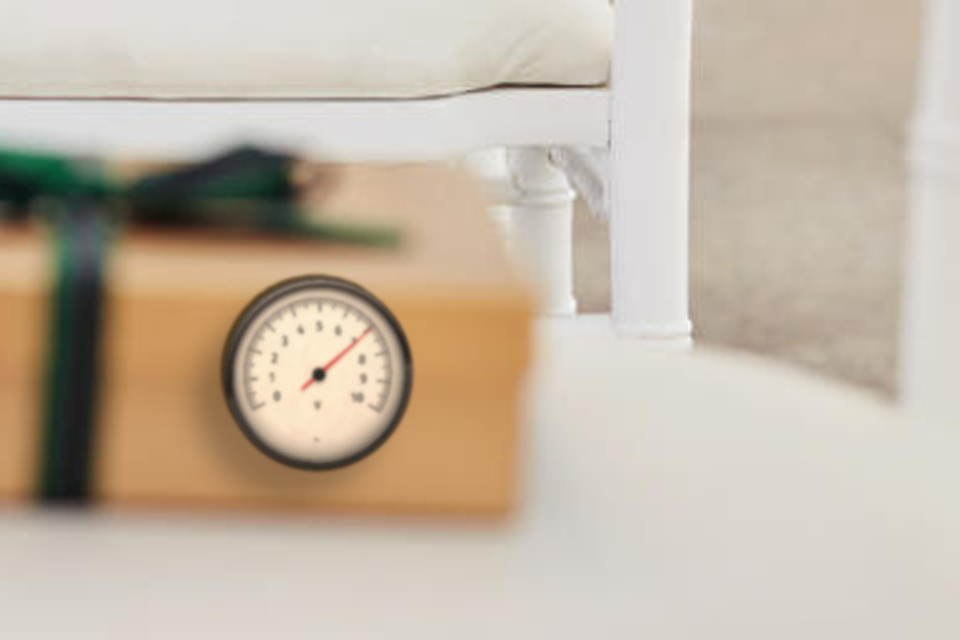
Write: 7 V
